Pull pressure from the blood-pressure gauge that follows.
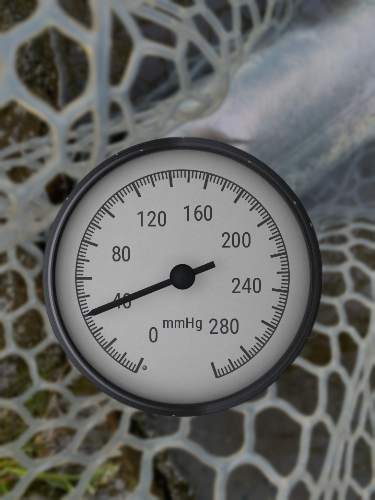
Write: 40 mmHg
